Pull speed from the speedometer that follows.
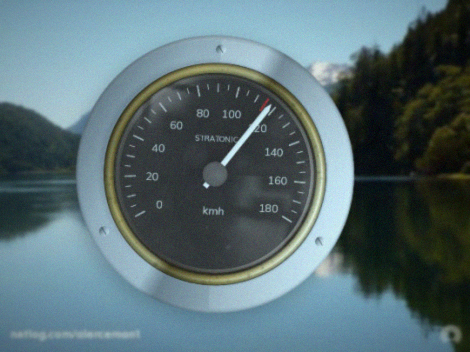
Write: 117.5 km/h
